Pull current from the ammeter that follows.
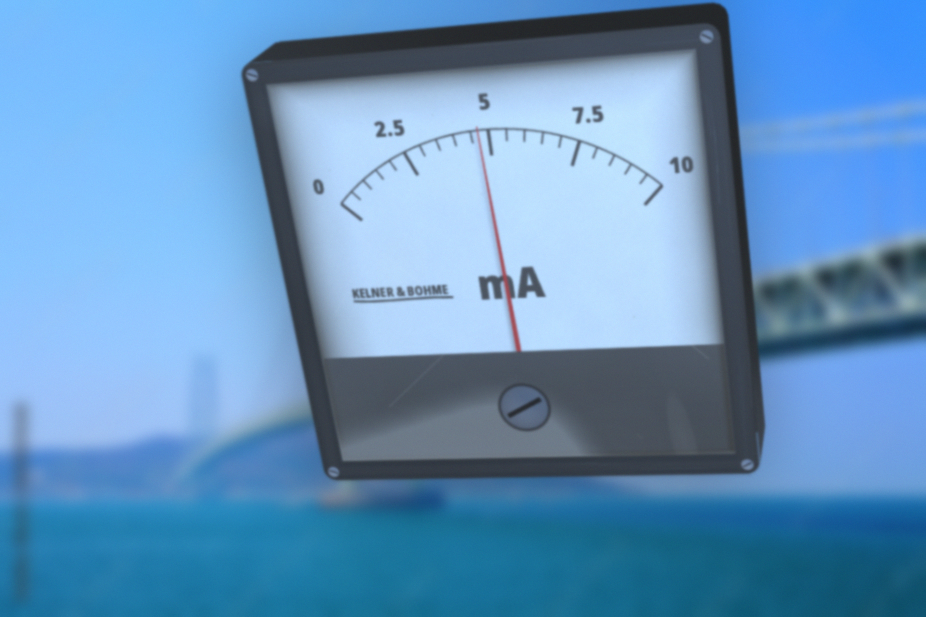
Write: 4.75 mA
